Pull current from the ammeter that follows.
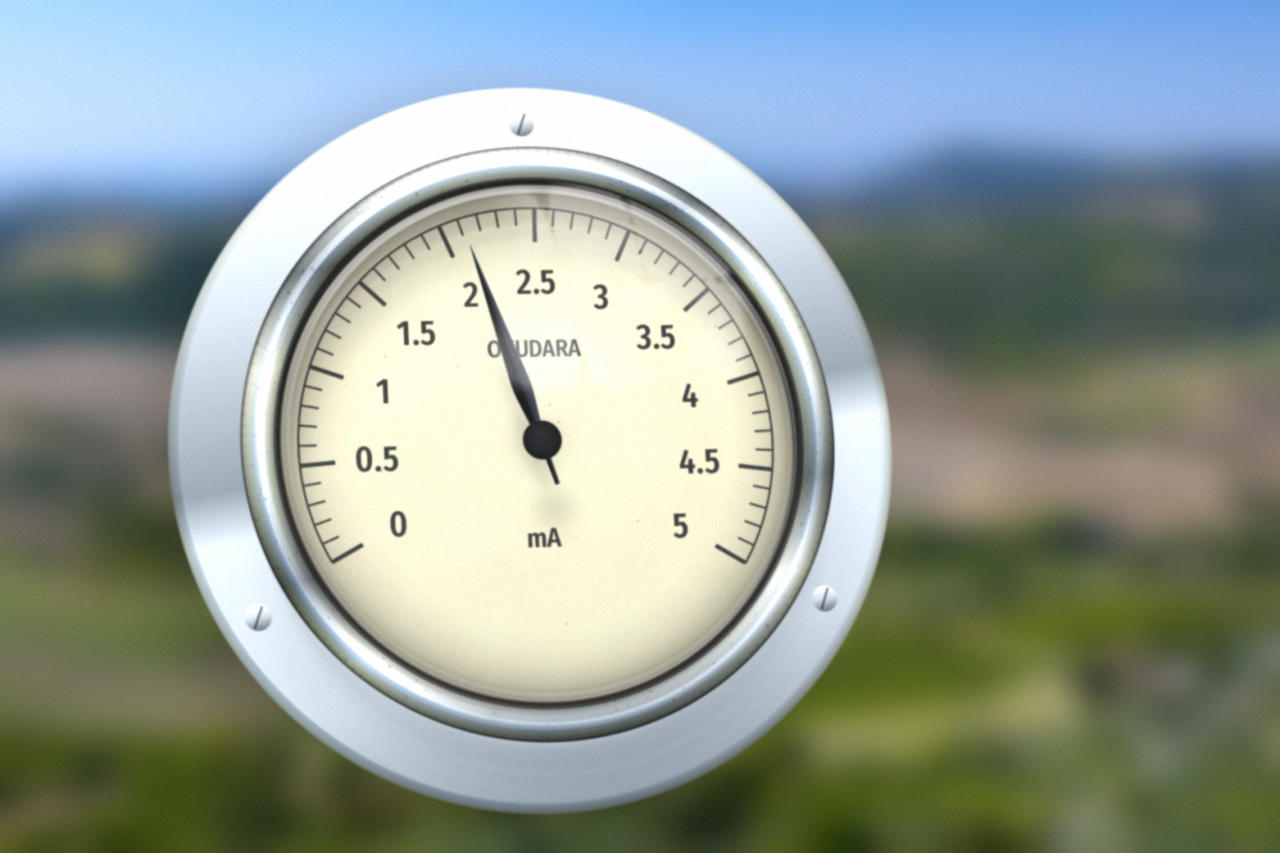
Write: 2.1 mA
